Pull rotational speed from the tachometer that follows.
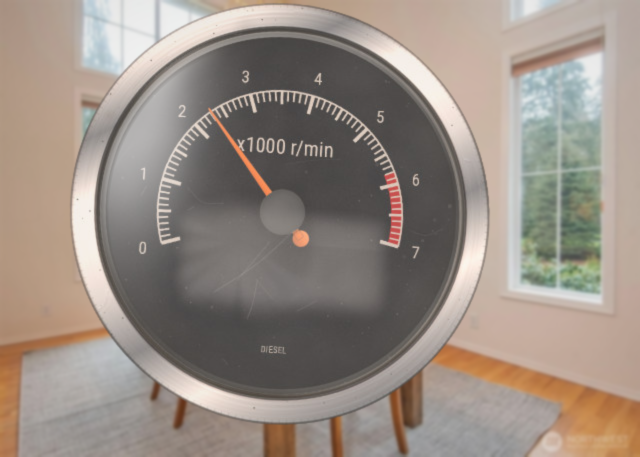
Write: 2300 rpm
